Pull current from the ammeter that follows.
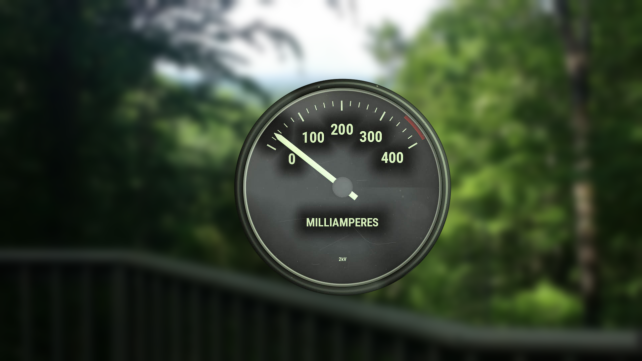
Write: 30 mA
